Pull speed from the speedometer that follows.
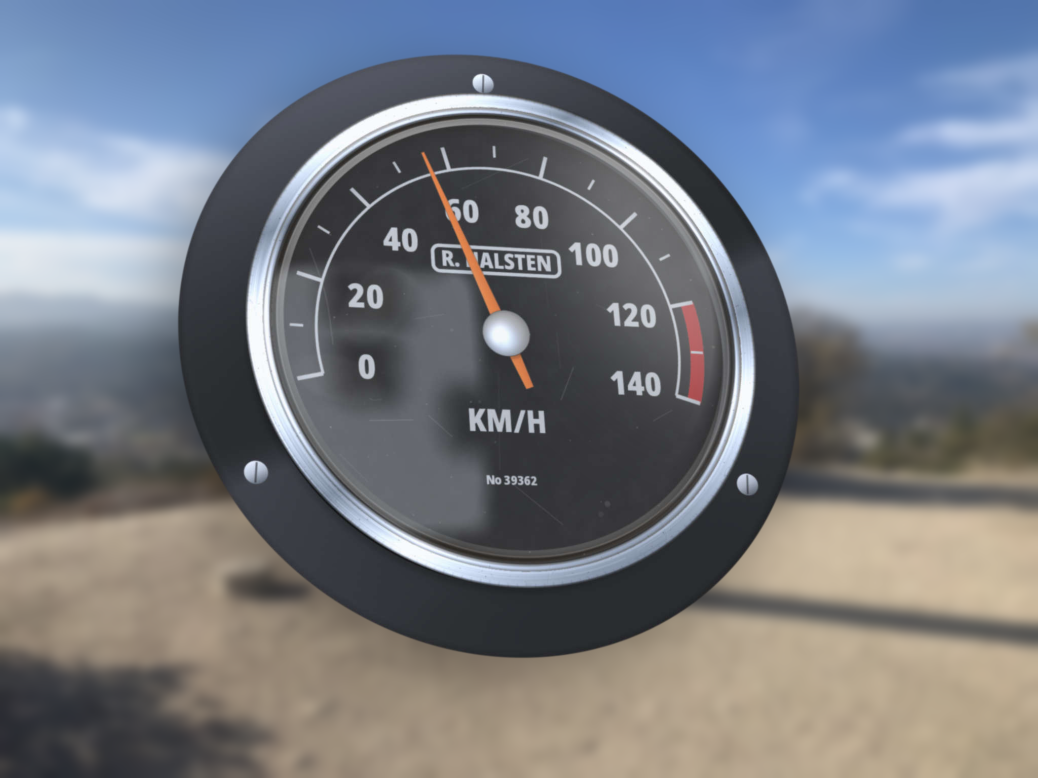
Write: 55 km/h
